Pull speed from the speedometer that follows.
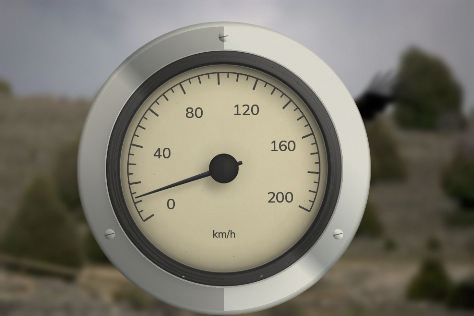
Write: 12.5 km/h
